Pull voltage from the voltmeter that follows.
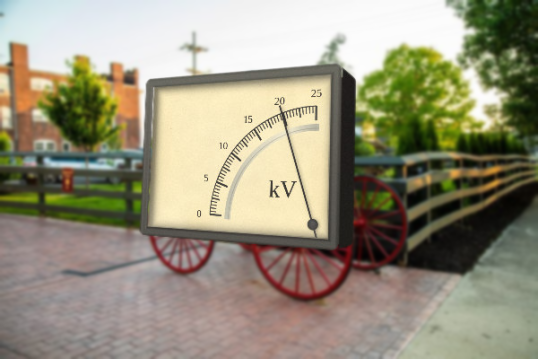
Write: 20 kV
